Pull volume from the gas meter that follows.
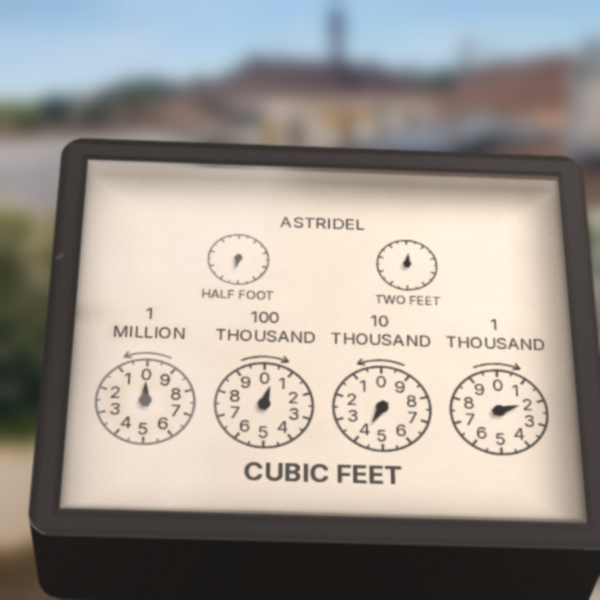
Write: 4200 ft³
